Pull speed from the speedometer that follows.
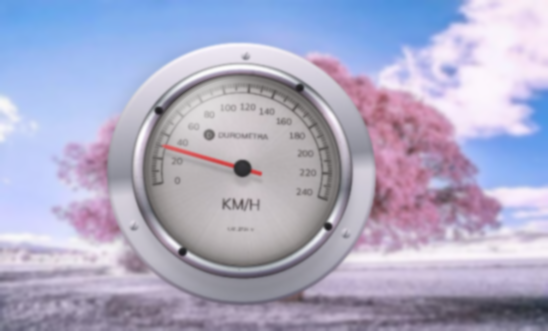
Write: 30 km/h
